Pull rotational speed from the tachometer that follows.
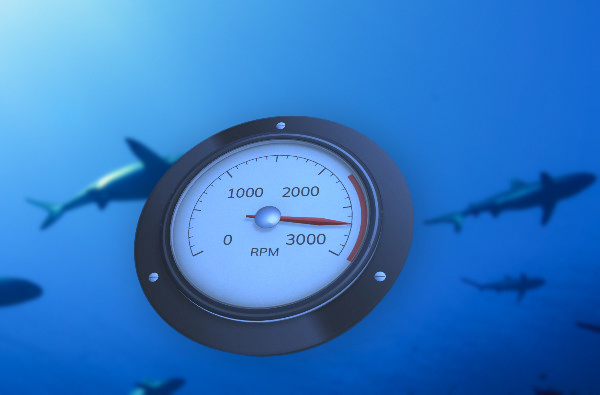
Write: 2700 rpm
